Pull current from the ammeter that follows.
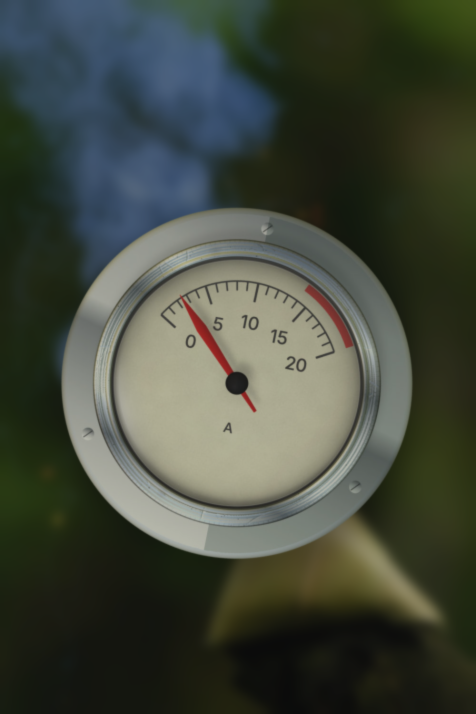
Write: 2.5 A
